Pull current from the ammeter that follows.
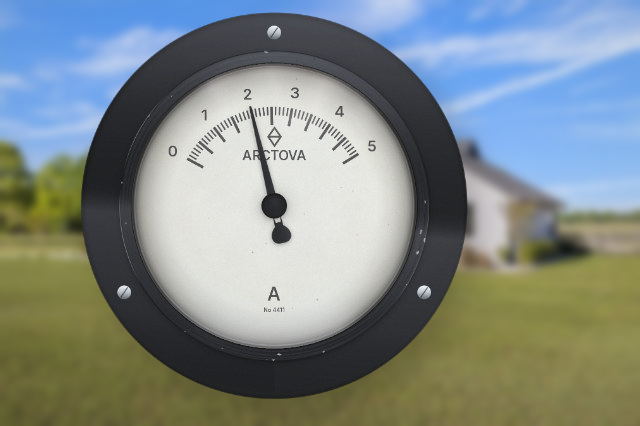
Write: 2 A
